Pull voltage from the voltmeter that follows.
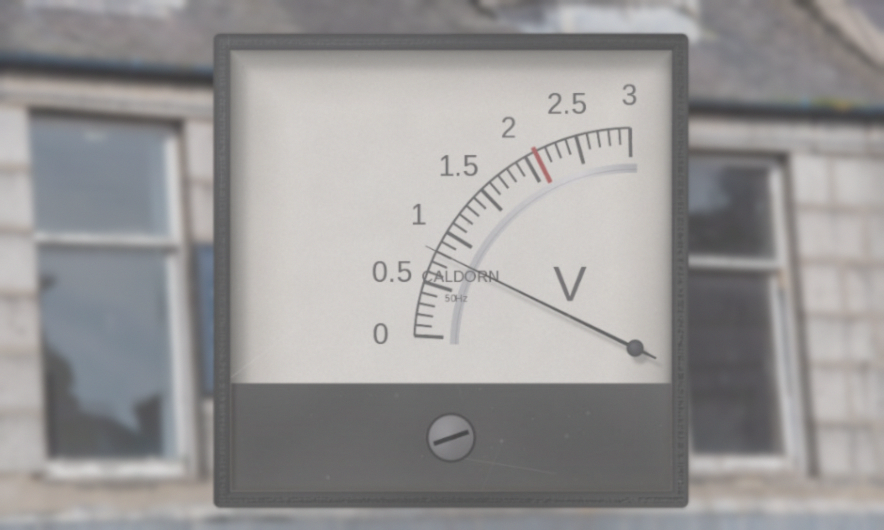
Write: 0.8 V
